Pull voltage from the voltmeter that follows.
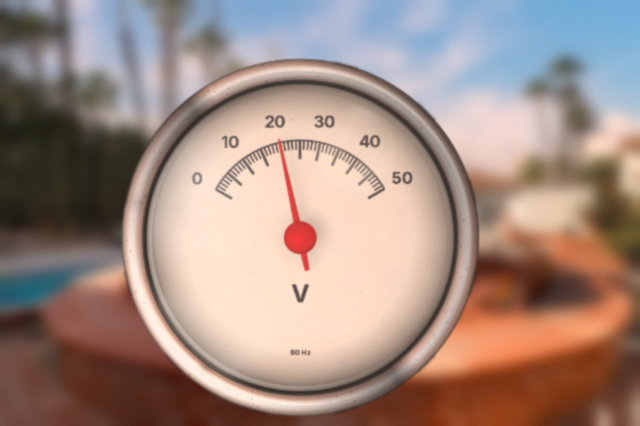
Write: 20 V
